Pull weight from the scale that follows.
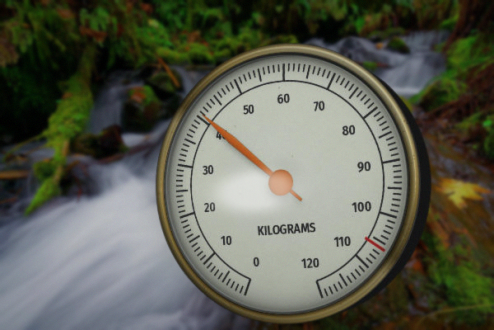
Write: 41 kg
